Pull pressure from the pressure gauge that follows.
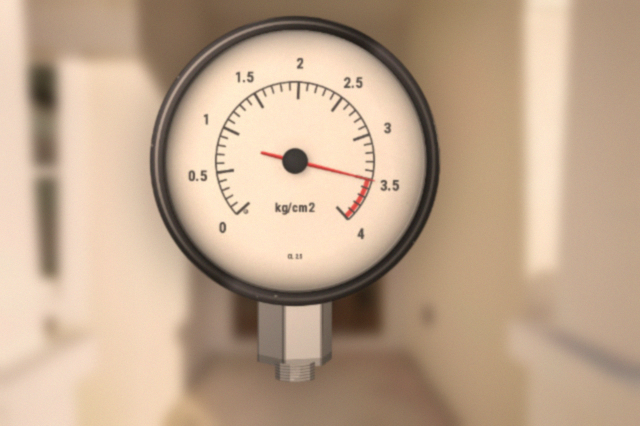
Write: 3.5 kg/cm²
